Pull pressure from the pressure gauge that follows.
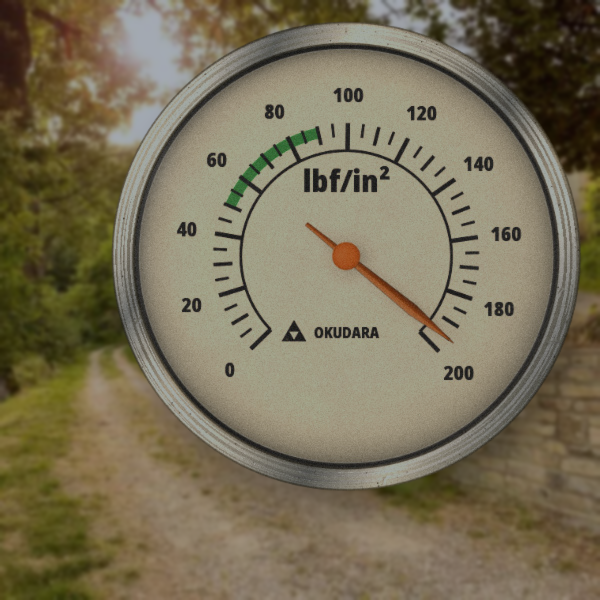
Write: 195 psi
